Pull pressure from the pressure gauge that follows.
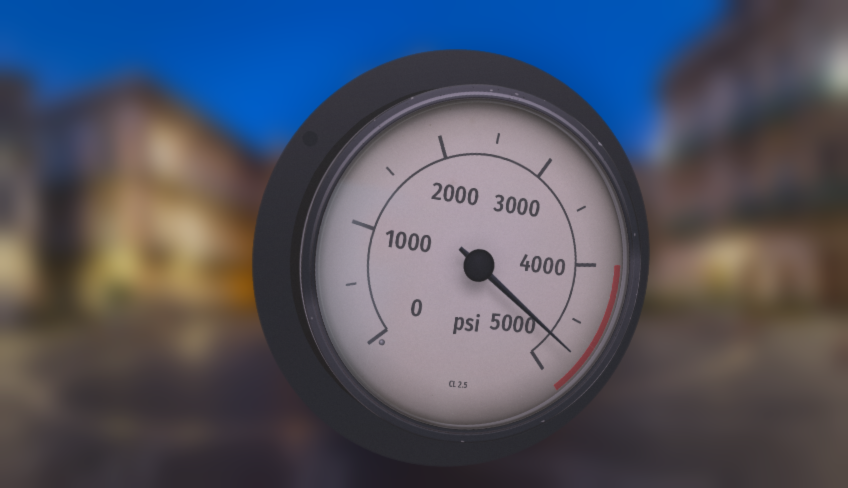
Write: 4750 psi
